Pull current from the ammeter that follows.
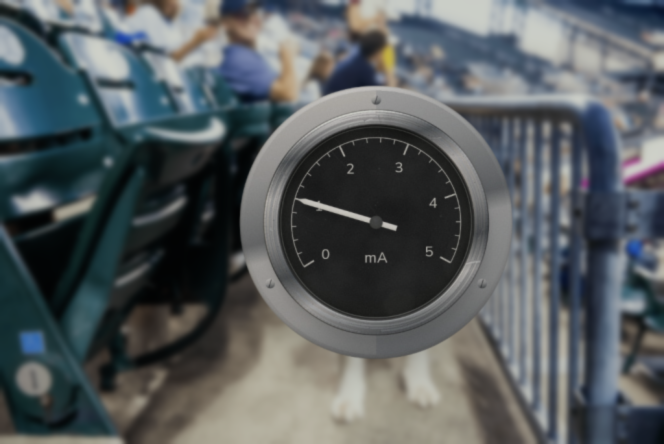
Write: 1 mA
